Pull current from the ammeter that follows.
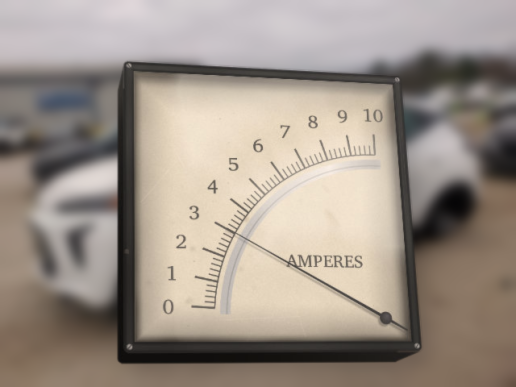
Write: 3 A
